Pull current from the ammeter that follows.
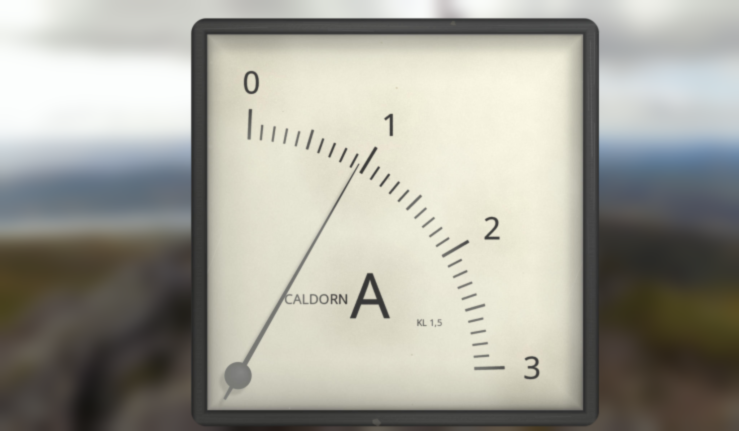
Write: 0.95 A
